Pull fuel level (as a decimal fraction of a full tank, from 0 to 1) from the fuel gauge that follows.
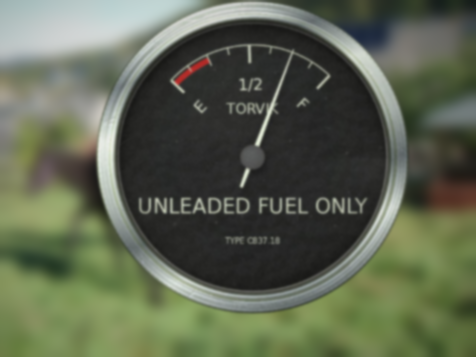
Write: 0.75
